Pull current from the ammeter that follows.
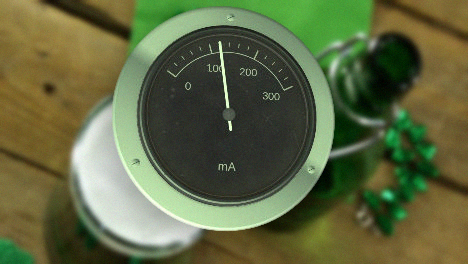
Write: 120 mA
